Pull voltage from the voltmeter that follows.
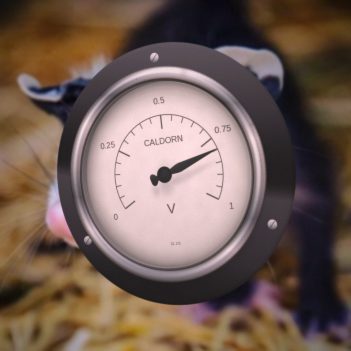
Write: 0.8 V
